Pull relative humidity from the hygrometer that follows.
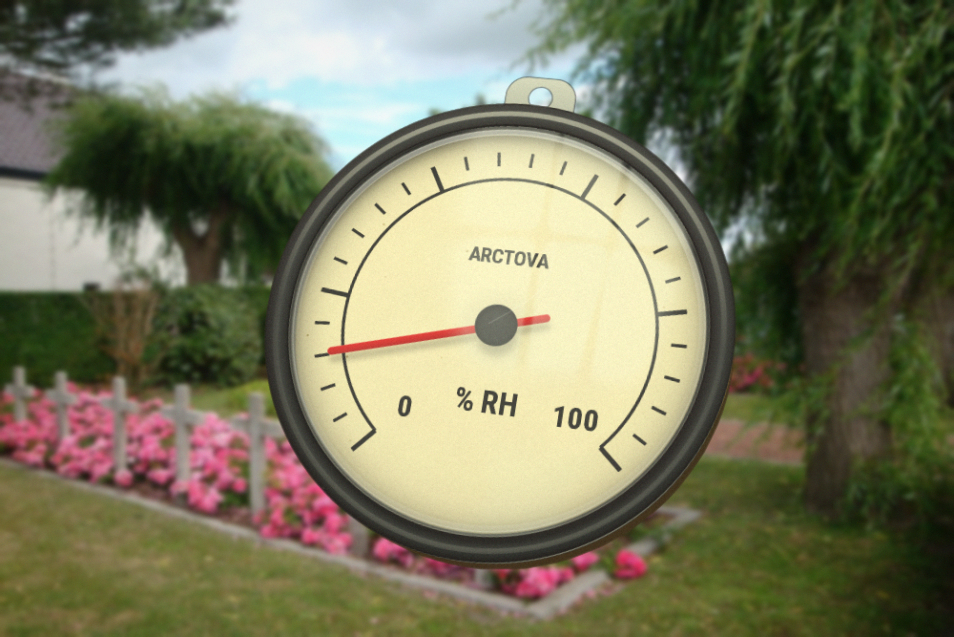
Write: 12 %
